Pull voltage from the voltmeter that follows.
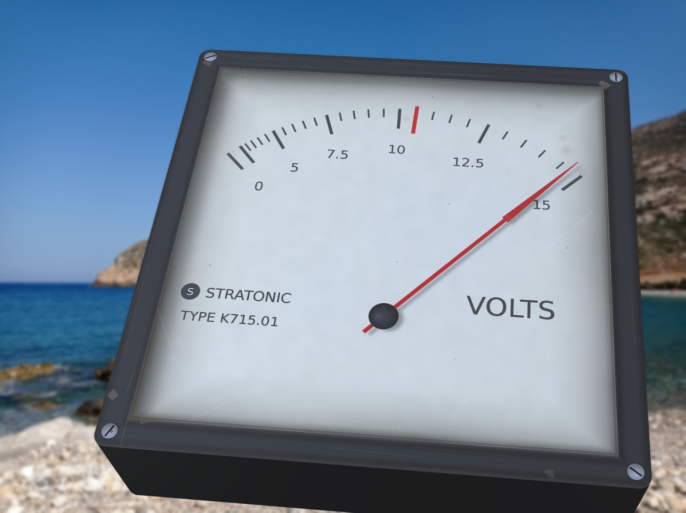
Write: 14.75 V
